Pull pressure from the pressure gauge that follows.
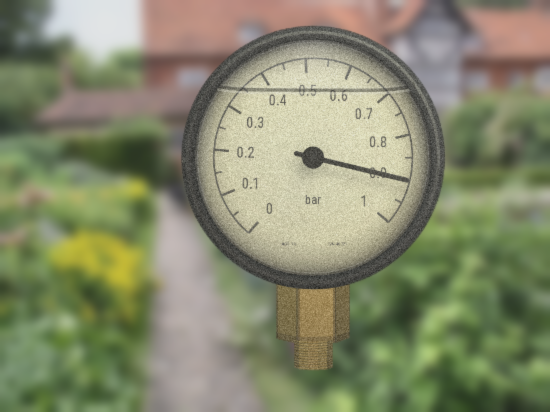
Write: 0.9 bar
